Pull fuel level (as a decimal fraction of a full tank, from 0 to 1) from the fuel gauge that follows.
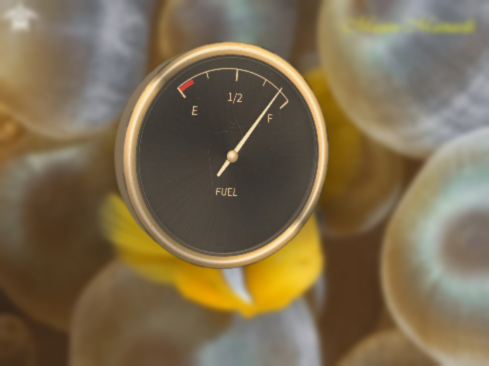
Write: 0.875
